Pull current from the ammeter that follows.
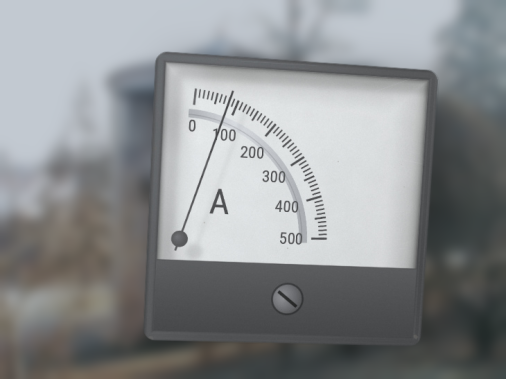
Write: 80 A
